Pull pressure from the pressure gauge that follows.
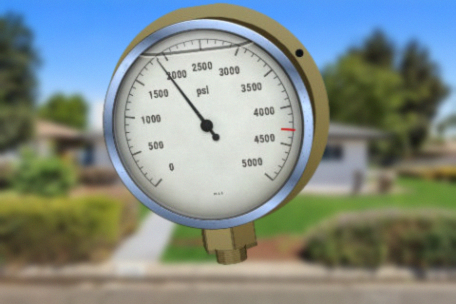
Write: 1900 psi
